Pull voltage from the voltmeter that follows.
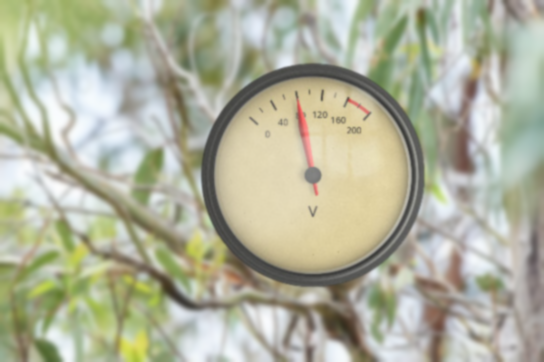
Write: 80 V
